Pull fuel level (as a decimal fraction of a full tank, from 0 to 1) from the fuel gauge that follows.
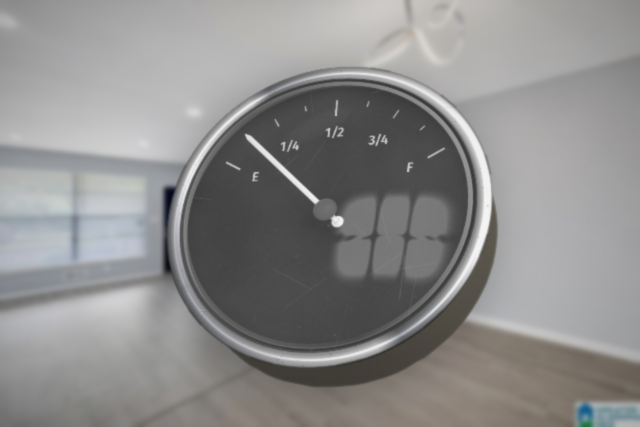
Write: 0.125
